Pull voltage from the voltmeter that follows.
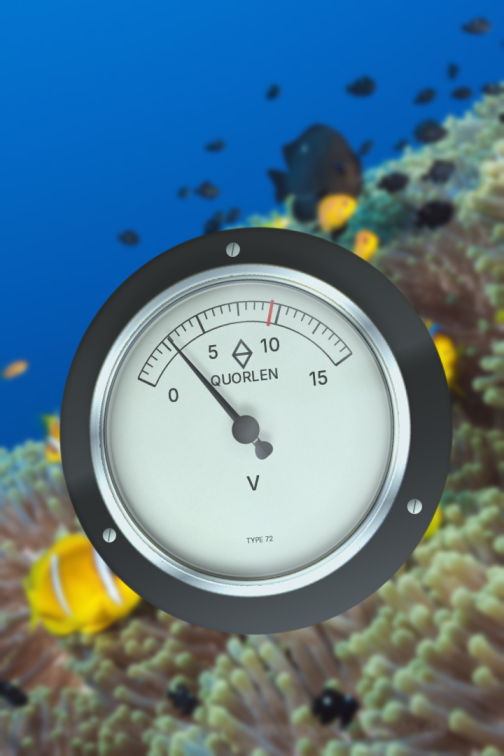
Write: 3 V
